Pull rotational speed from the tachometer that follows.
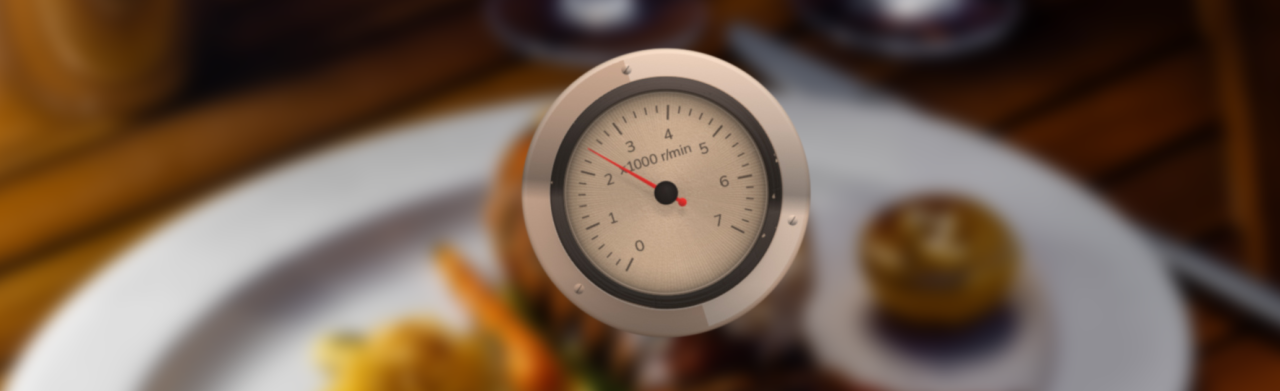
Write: 2400 rpm
